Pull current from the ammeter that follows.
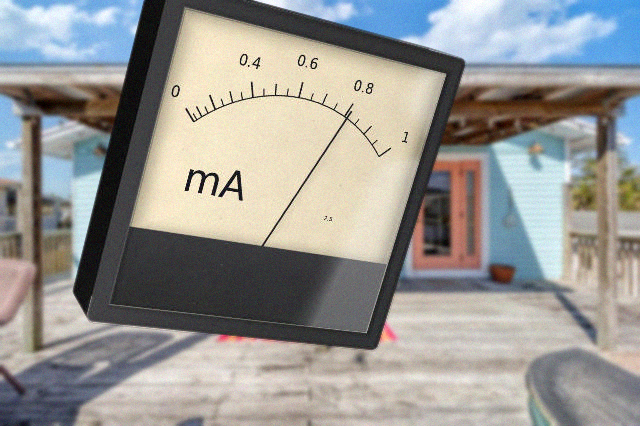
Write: 0.8 mA
